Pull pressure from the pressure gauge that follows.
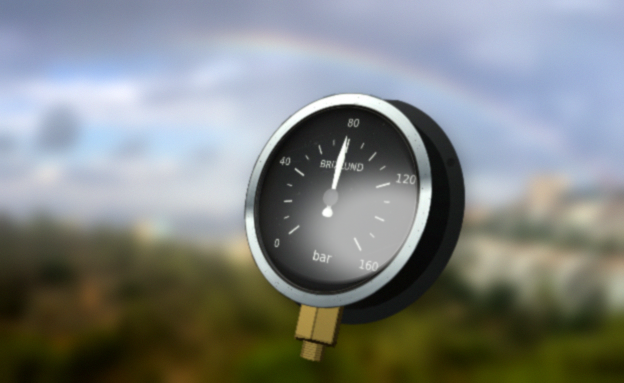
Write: 80 bar
